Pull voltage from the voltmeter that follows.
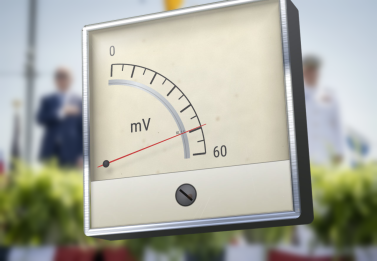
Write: 50 mV
